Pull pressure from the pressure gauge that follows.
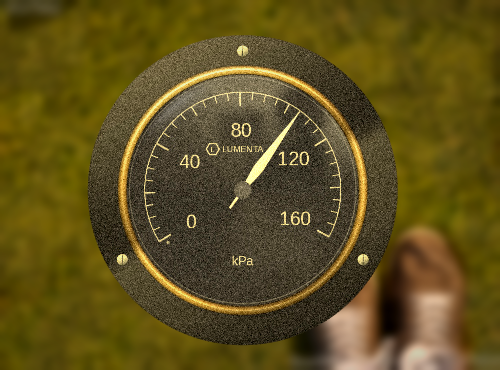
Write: 105 kPa
